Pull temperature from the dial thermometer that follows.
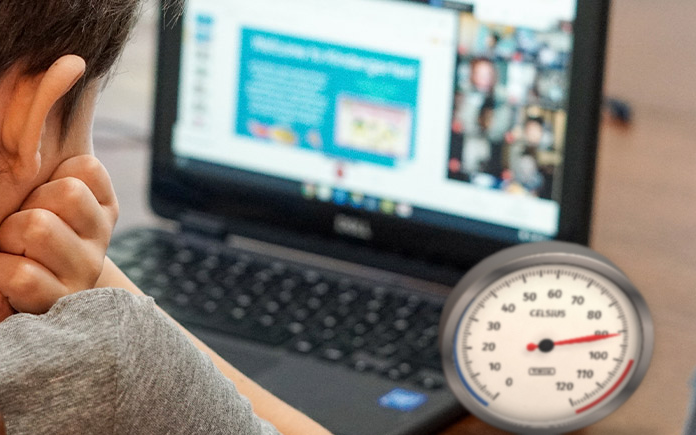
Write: 90 °C
